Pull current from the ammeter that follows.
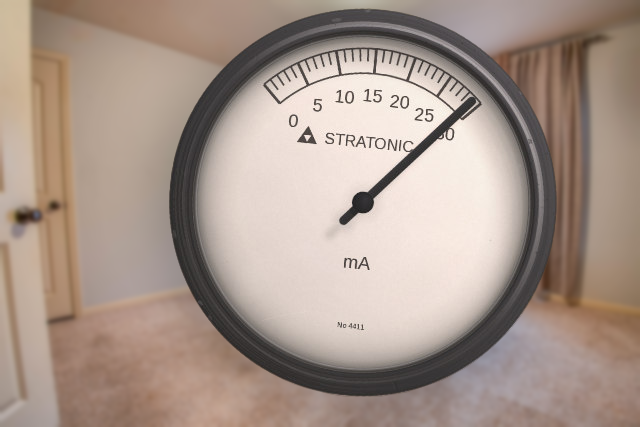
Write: 29 mA
